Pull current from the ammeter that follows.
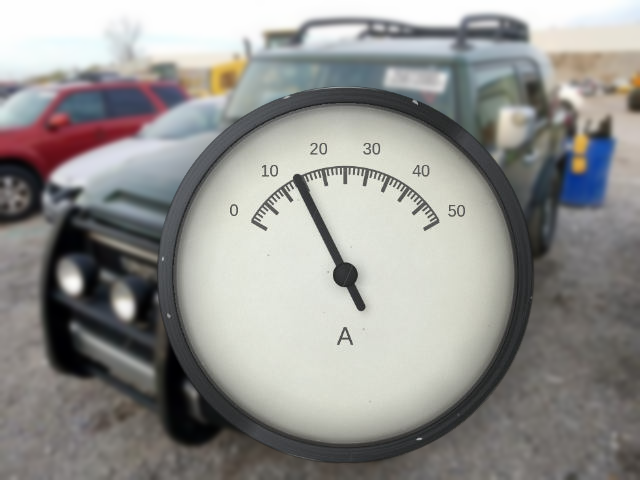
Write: 14 A
